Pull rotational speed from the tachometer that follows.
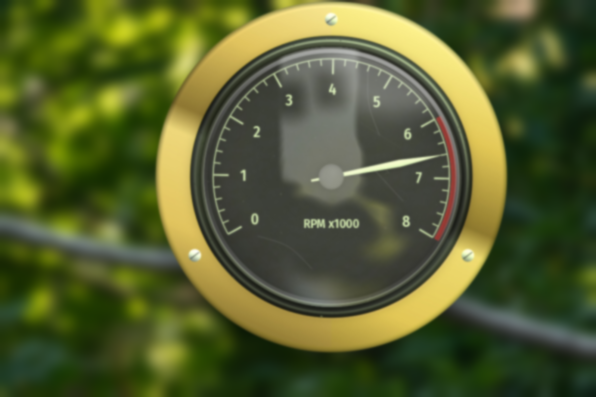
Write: 6600 rpm
